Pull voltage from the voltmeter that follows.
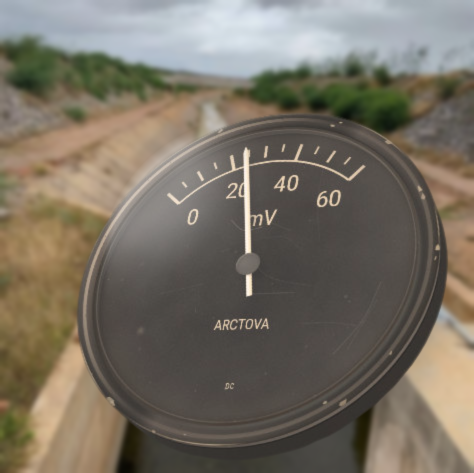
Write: 25 mV
